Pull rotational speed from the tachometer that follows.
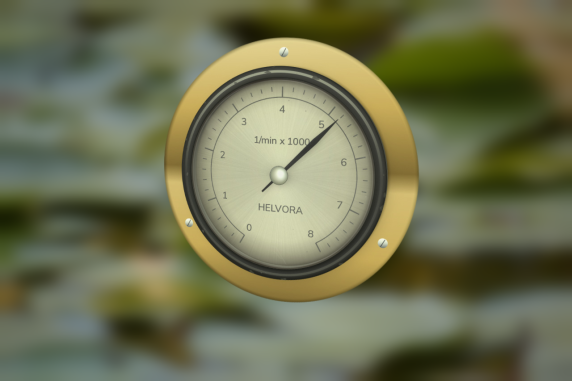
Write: 5200 rpm
